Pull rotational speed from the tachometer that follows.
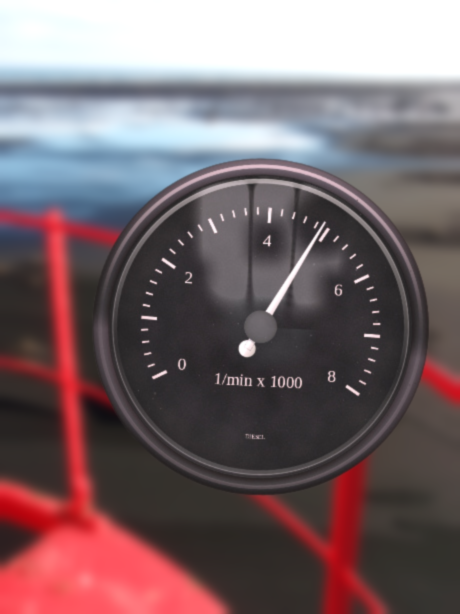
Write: 4900 rpm
